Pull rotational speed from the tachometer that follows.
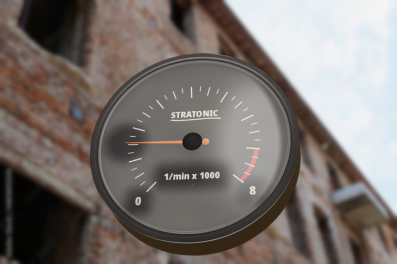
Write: 1500 rpm
